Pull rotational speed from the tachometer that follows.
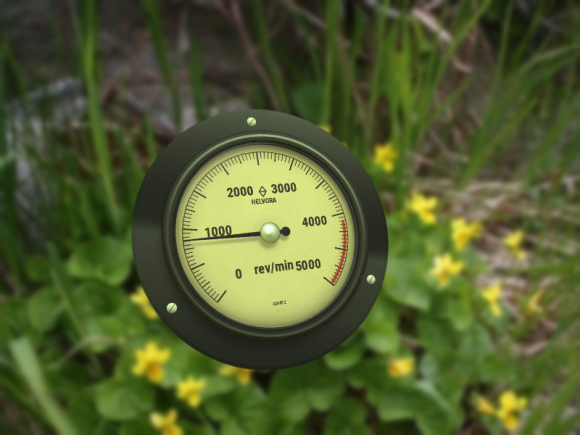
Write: 850 rpm
